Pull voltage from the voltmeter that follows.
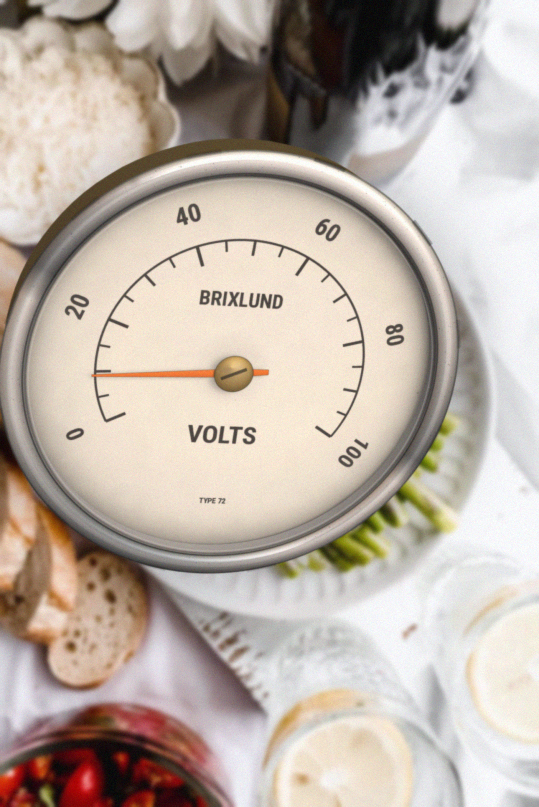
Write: 10 V
